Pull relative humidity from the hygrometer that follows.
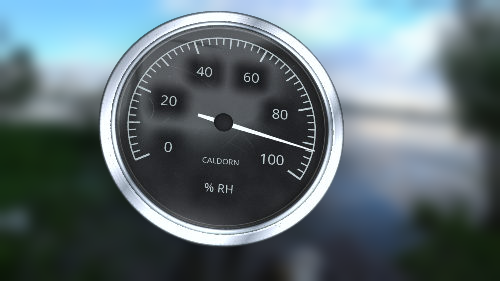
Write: 92 %
